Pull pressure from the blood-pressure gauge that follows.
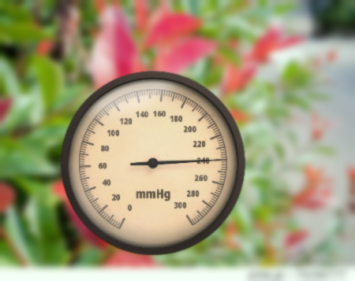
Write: 240 mmHg
